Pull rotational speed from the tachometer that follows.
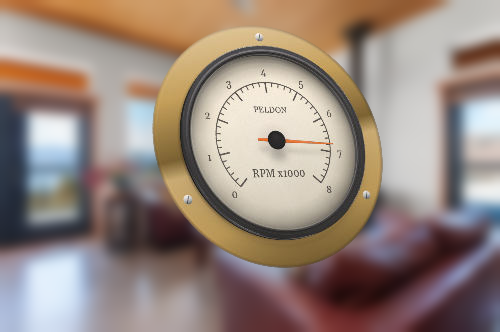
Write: 6800 rpm
